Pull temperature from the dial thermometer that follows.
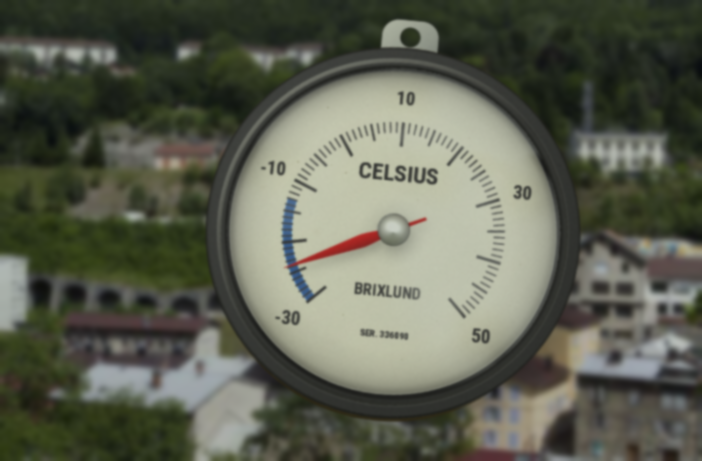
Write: -24 °C
